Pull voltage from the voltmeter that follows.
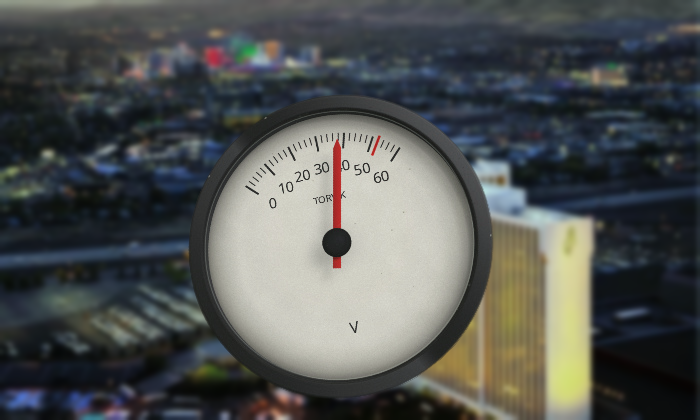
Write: 38 V
